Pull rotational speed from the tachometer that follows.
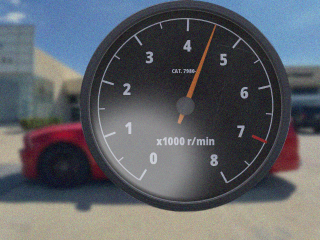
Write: 4500 rpm
